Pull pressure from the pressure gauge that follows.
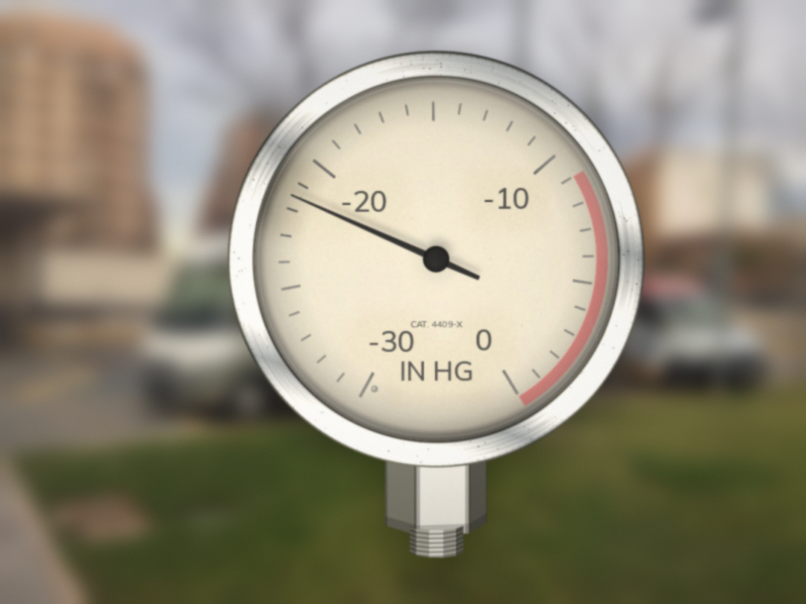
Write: -21.5 inHg
